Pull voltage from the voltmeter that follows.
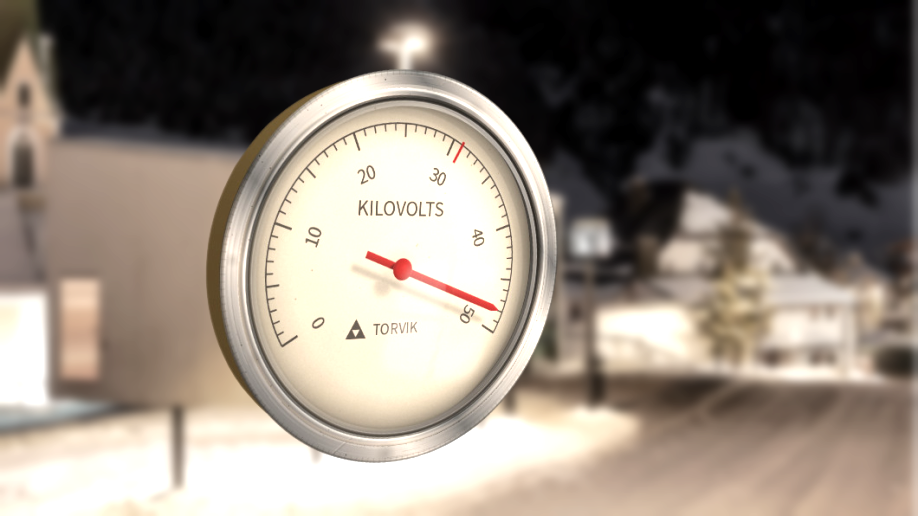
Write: 48 kV
